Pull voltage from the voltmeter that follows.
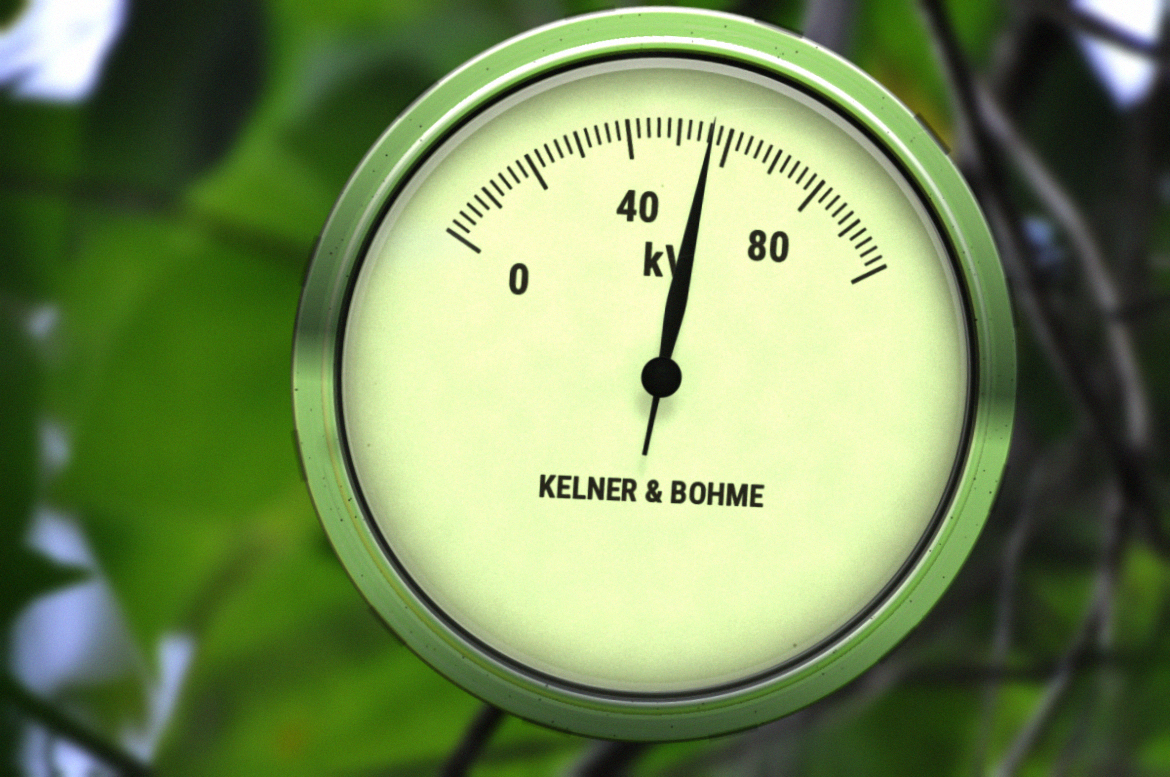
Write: 56 kV
